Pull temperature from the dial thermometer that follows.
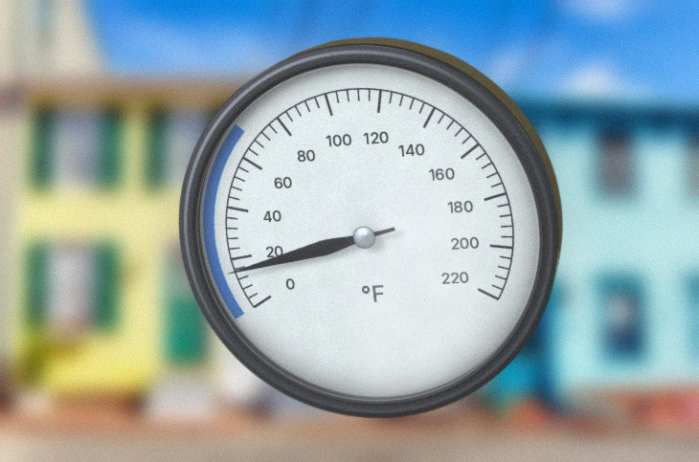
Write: 16 °F
